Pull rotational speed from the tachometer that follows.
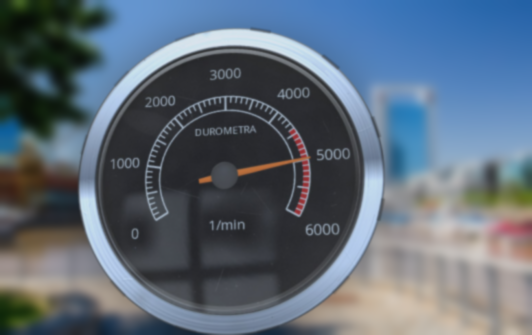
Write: 5000 rpm
